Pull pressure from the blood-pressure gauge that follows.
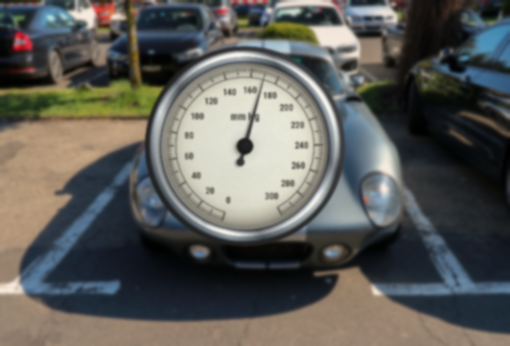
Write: 170 mmHg
